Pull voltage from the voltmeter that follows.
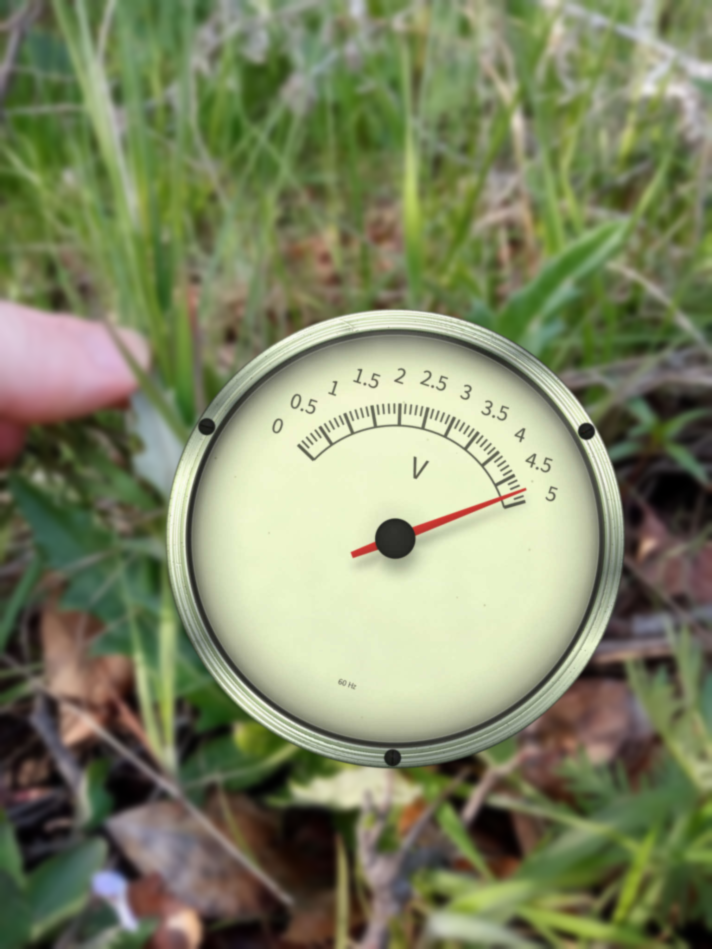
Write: 4.8 V
